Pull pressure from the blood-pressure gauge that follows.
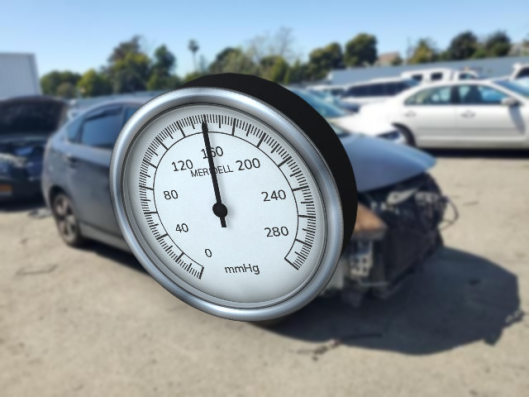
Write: 160 mmHg
